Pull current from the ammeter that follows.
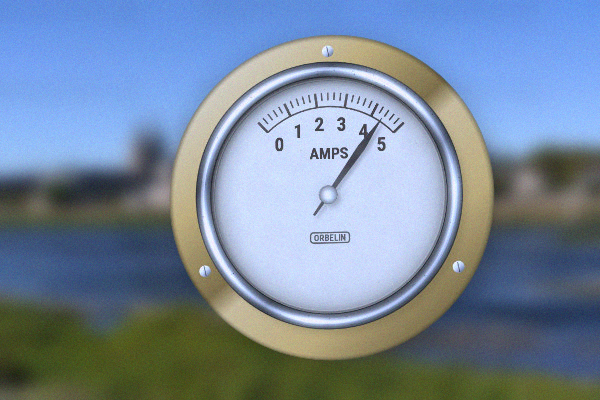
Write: 4.4 A
